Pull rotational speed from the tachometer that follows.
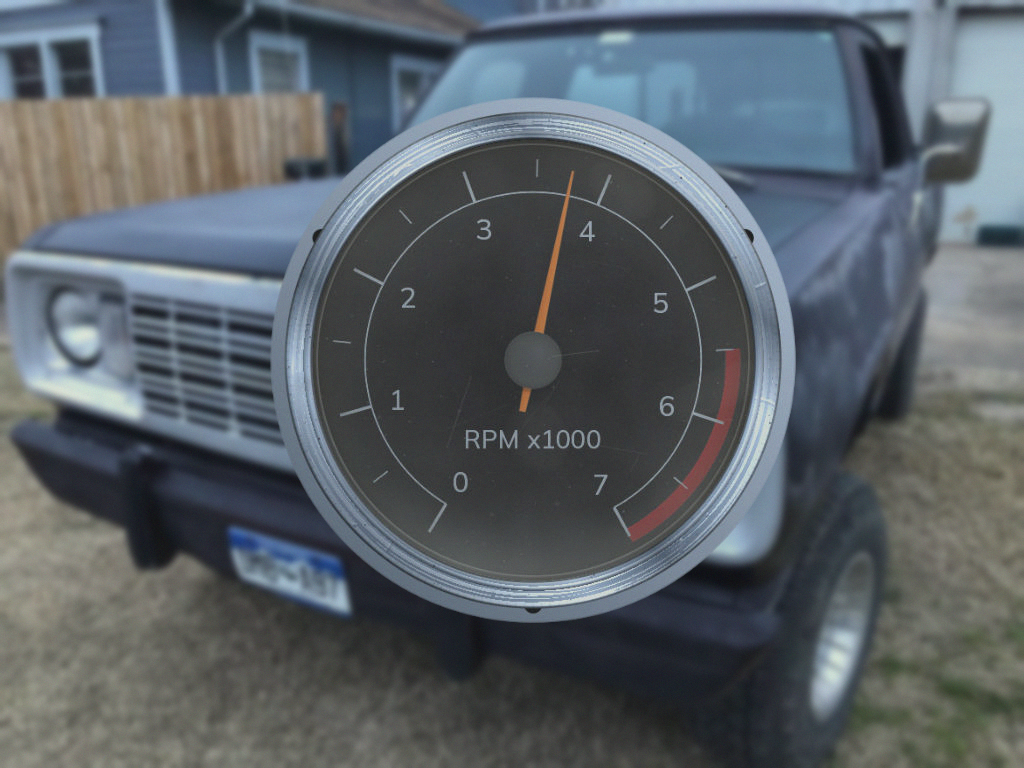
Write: 3750 rpm
